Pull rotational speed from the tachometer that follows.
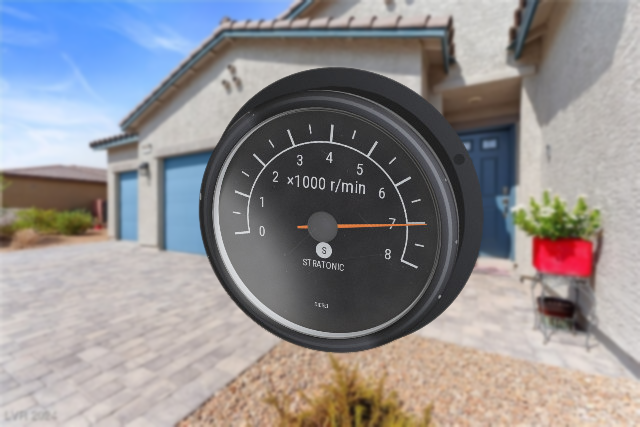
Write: 7000 rpm
